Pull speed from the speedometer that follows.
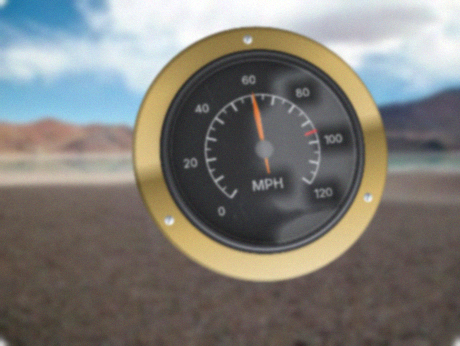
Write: 60 mph
